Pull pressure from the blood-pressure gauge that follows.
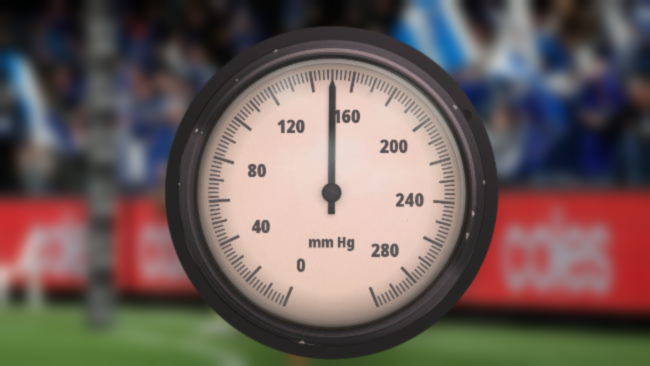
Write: 150 mmHg
